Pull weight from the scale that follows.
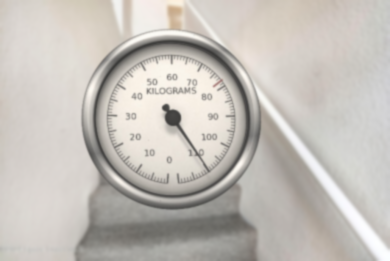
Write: 110 kg
